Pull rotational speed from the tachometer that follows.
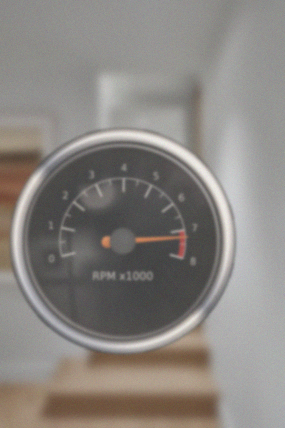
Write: 7250 rpm
